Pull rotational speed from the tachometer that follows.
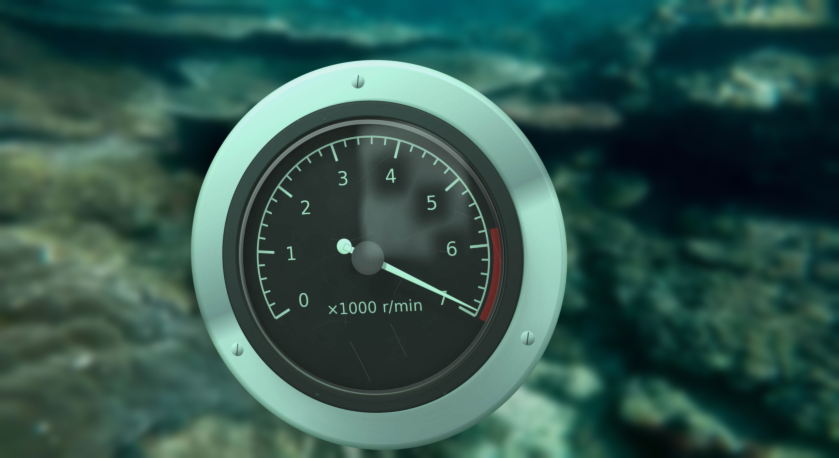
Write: 6900 rpm
